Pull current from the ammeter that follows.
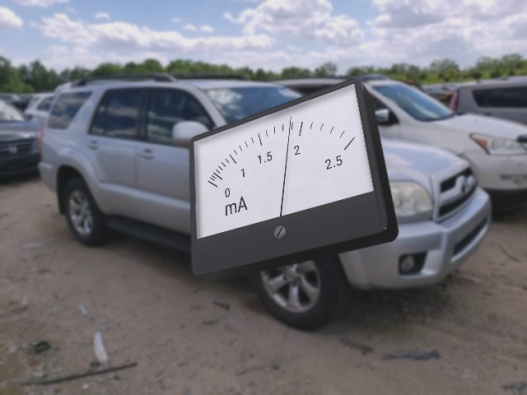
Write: 1.9 mA
